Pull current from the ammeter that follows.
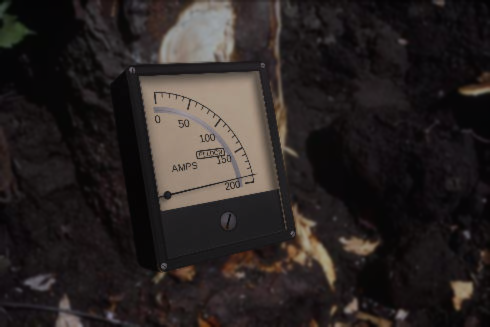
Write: 190 A
